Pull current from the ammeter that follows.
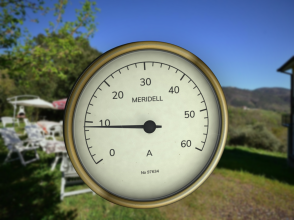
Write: 9 A
